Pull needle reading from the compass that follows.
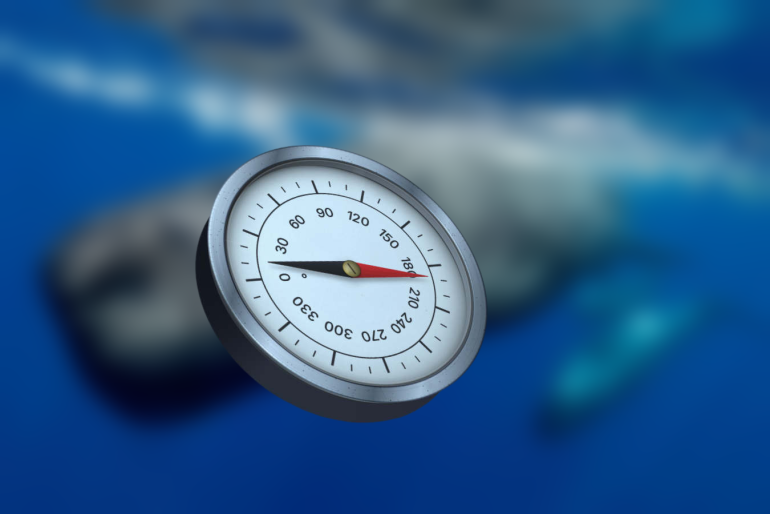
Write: 190 °
